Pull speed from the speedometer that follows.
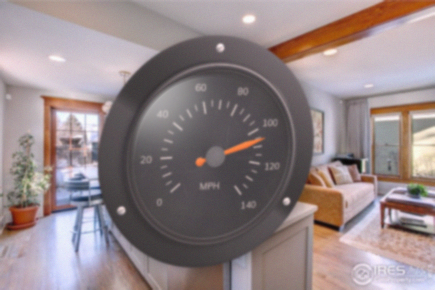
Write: 105 mph
